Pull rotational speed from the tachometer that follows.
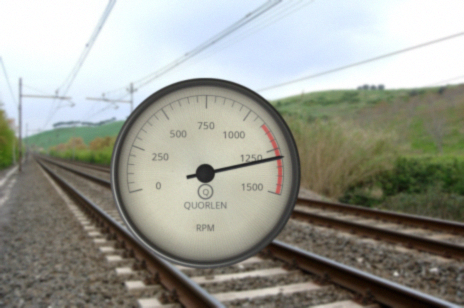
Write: 1300 rpm
